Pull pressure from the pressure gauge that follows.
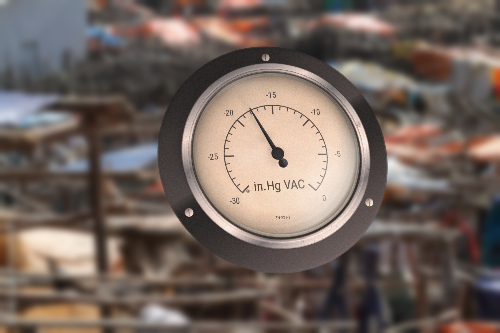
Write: -18 inHg
